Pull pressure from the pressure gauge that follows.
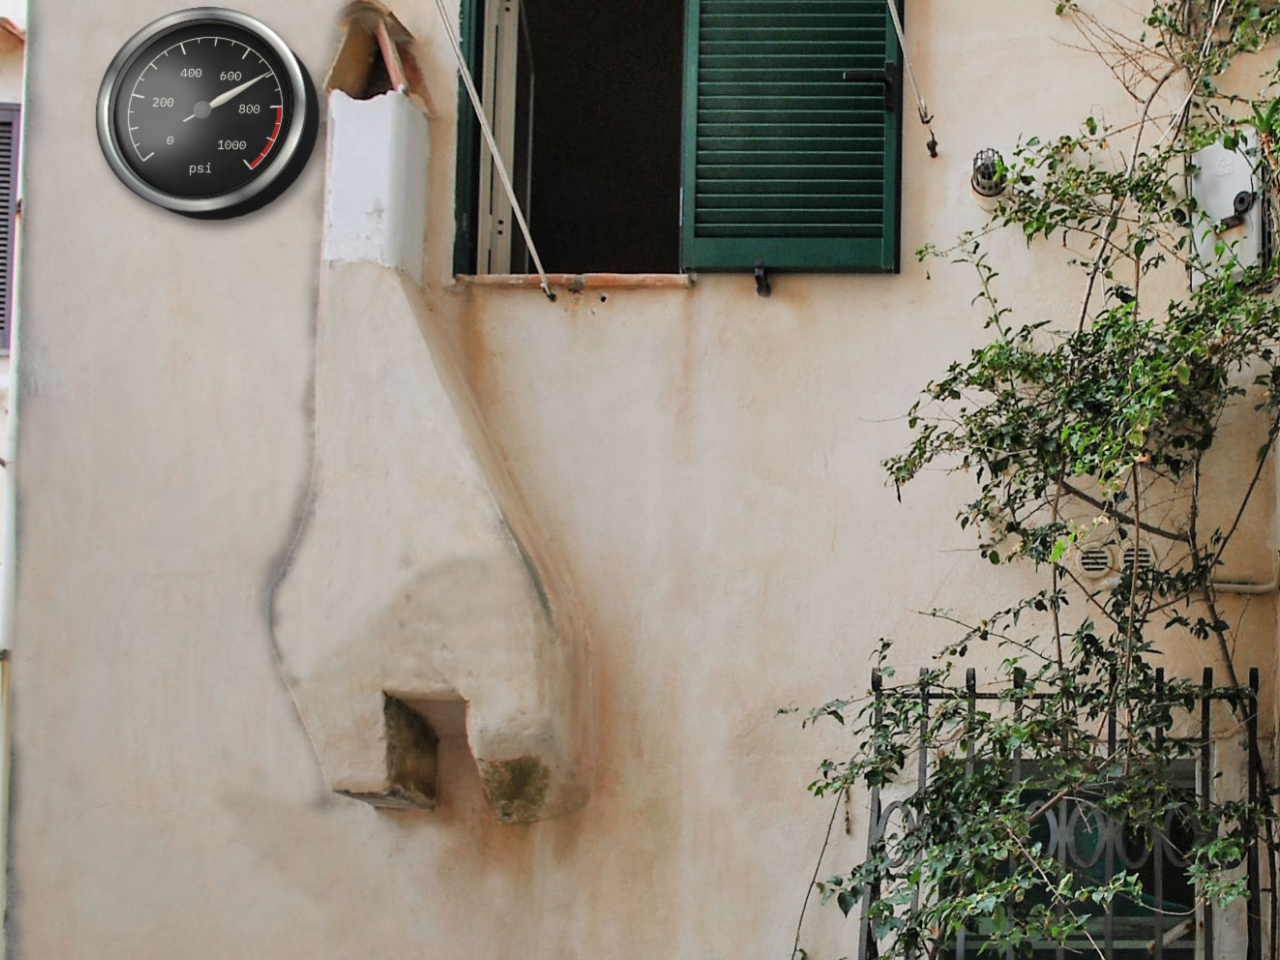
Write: 700 psi
